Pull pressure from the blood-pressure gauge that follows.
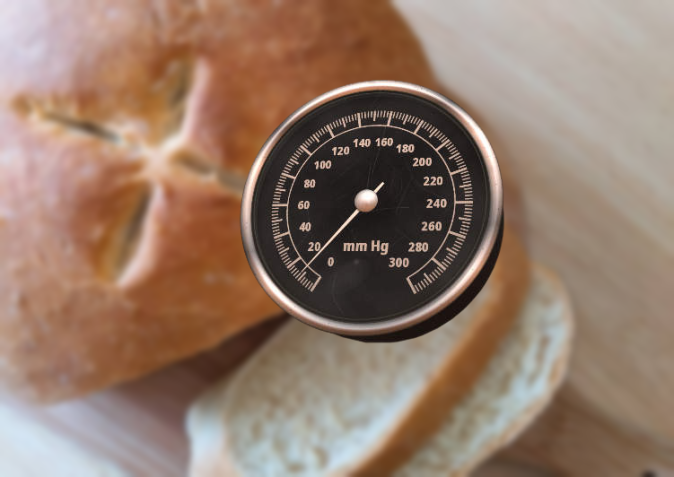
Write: 10 mmHg
